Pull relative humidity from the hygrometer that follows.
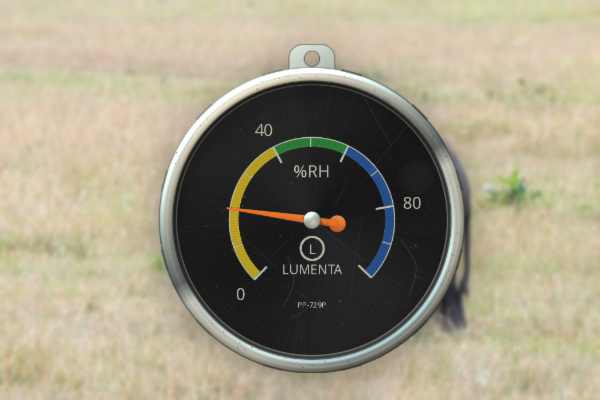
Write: 20 %
